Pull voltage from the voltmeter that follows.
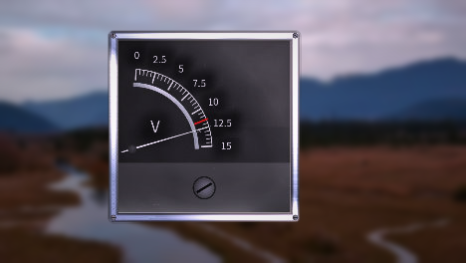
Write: 12.5 V
